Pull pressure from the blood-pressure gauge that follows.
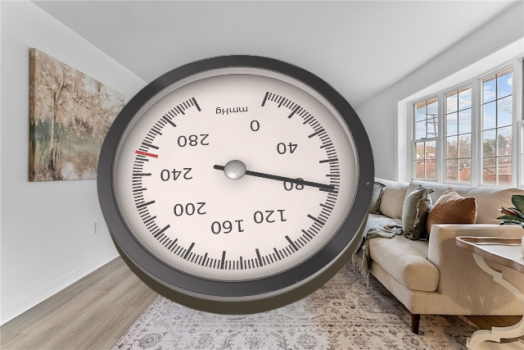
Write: 80 mmHg
